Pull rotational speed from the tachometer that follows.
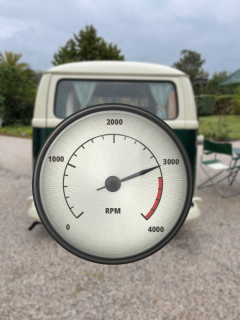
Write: 3000 rpm
